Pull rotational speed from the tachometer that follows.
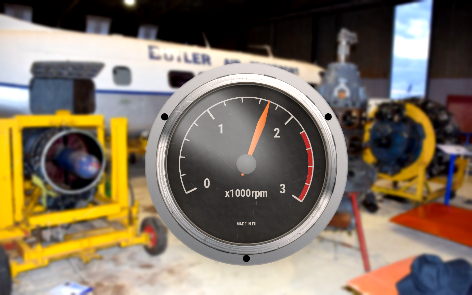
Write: 1700 rpm
